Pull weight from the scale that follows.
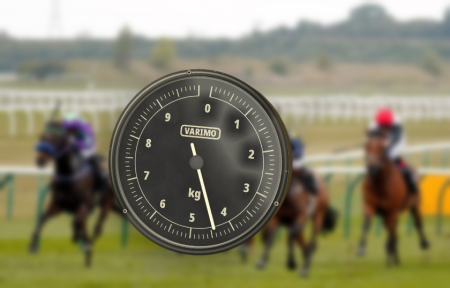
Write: 4.4 kg
